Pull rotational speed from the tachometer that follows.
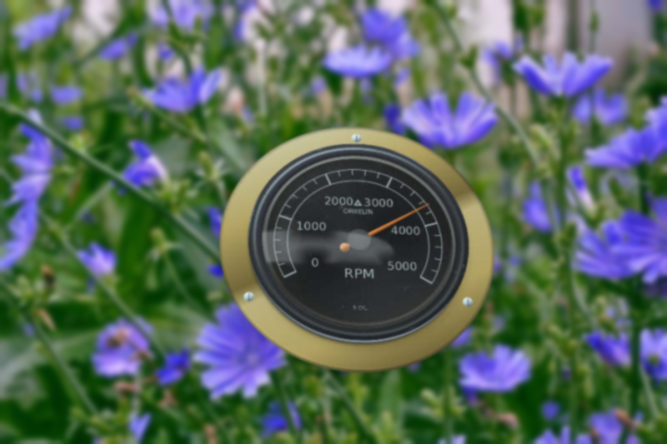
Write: 3700 rpm
